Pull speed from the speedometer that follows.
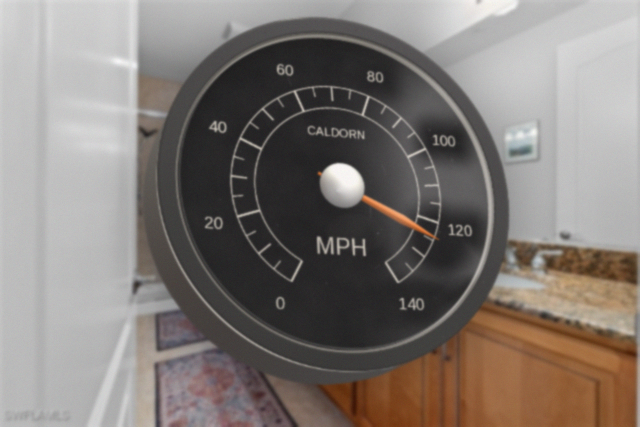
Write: 125 mph
